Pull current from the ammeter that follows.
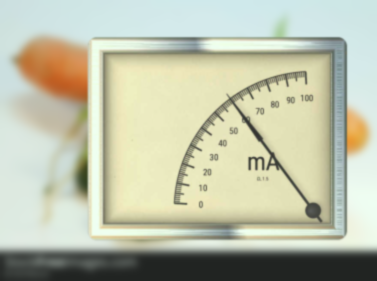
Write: 60 mA
